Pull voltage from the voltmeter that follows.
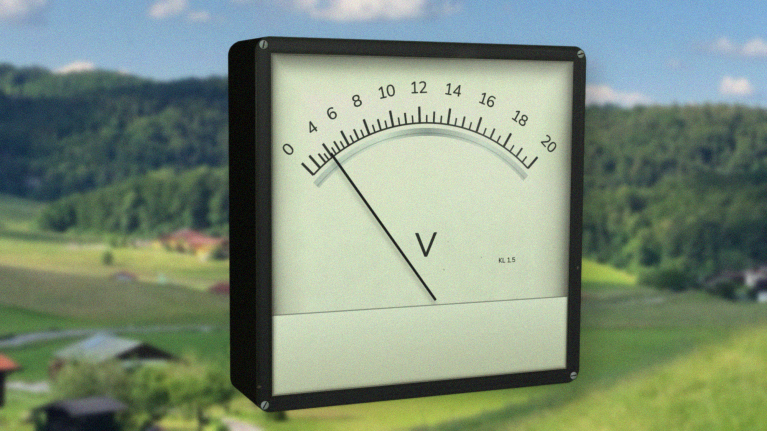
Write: 4 V
